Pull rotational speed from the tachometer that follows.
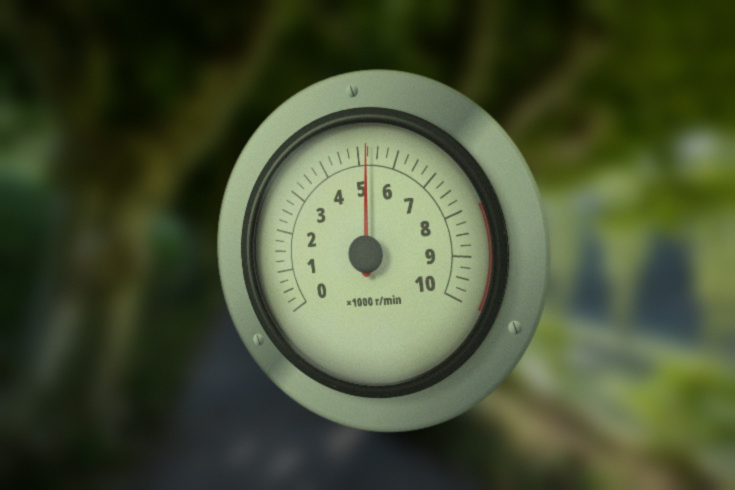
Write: 5250 rpm
